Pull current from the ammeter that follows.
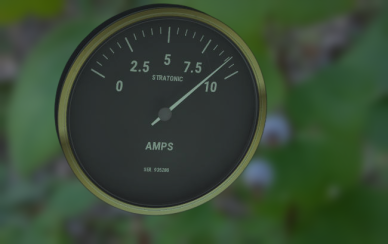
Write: 9 A
